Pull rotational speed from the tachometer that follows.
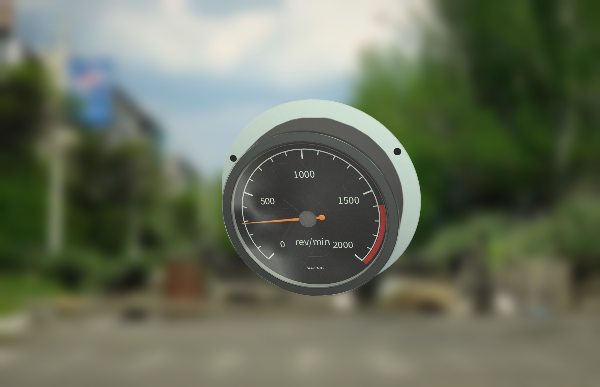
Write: 300 rpm
